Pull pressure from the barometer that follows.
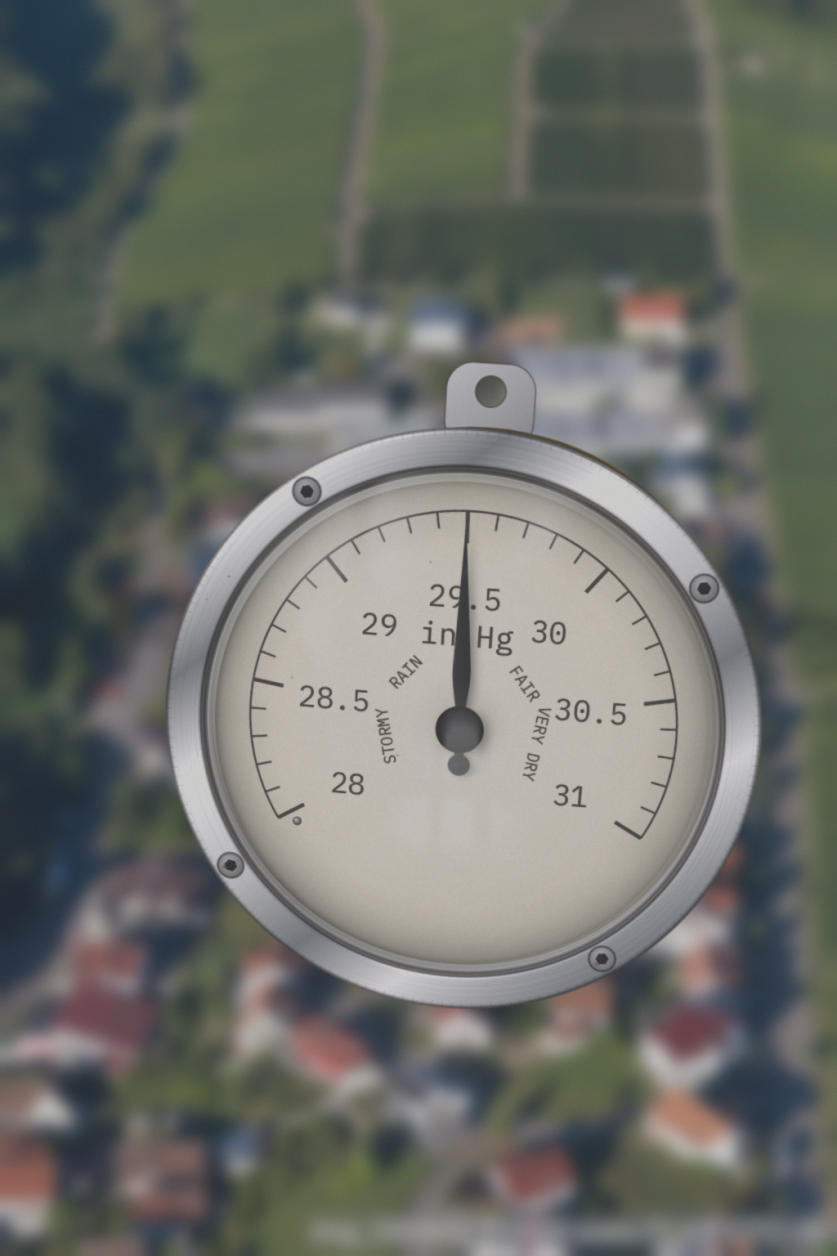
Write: 29.5 inHg
